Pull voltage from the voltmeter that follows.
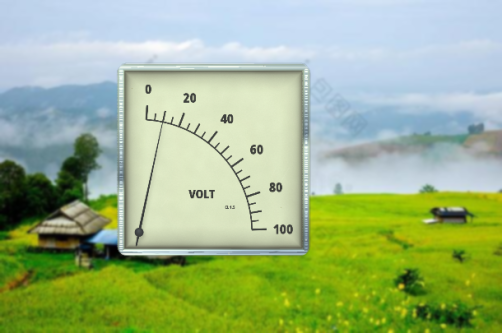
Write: 10 V
